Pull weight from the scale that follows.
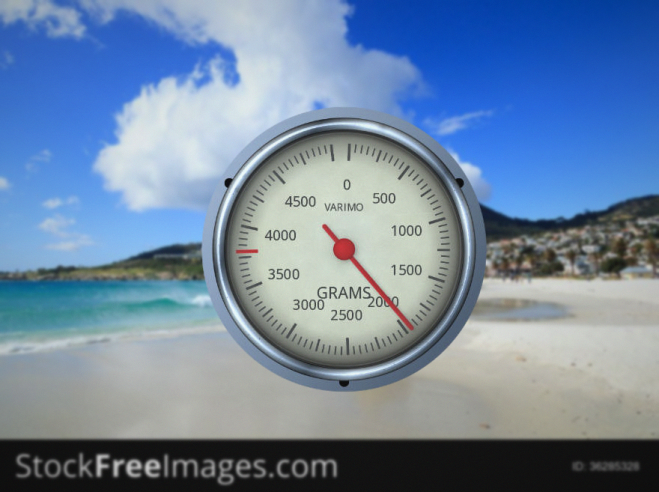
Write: 1950 g
